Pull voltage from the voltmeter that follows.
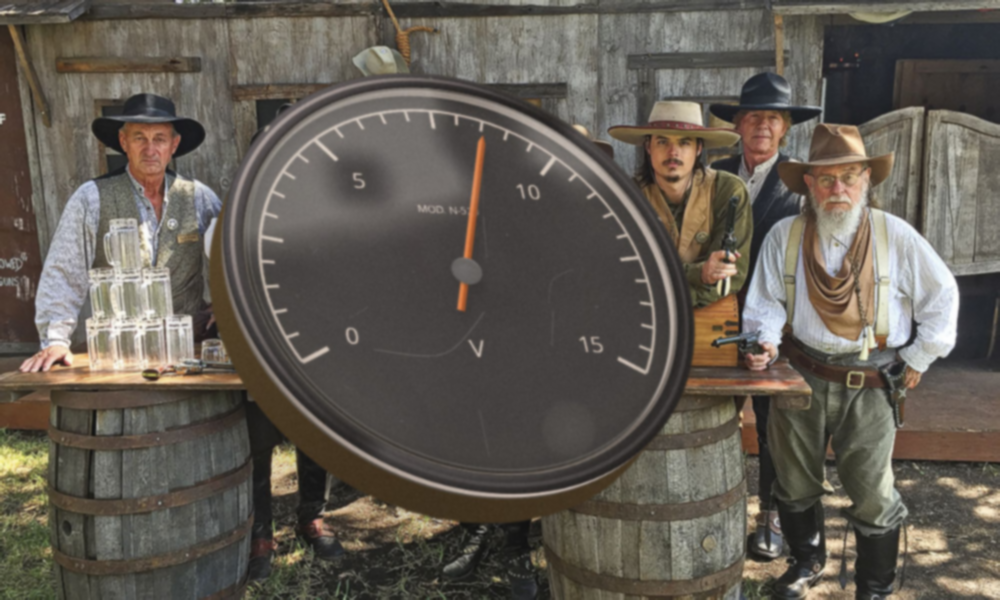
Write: 8.5 V
